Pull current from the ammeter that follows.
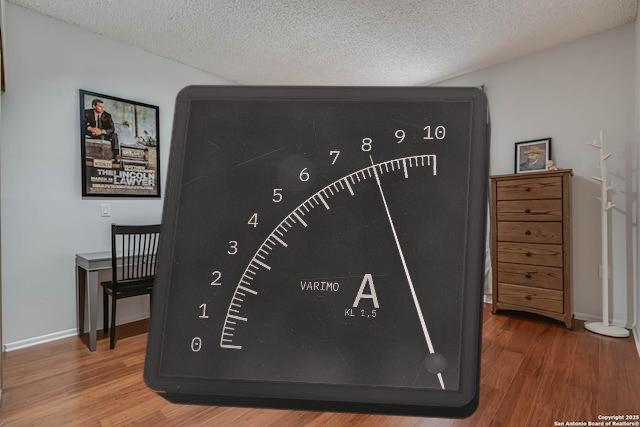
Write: 8 A
